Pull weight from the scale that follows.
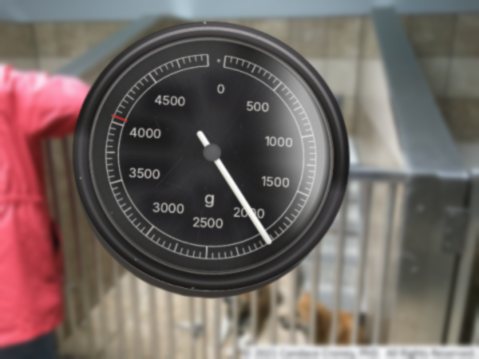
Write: 2000 g
